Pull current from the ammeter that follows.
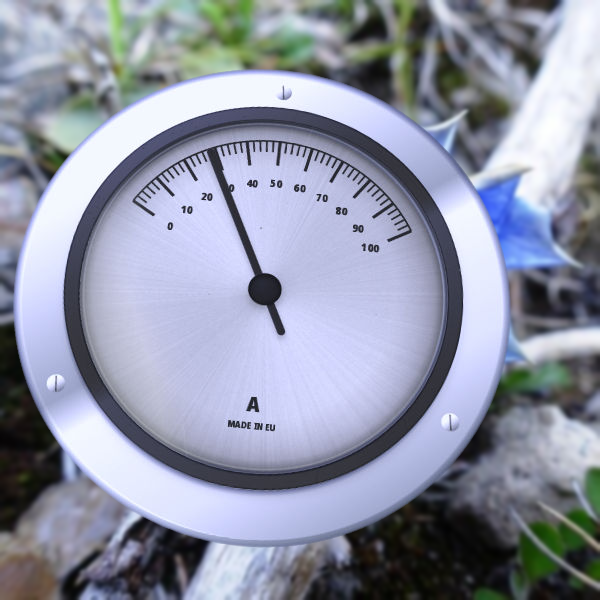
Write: 28 A
